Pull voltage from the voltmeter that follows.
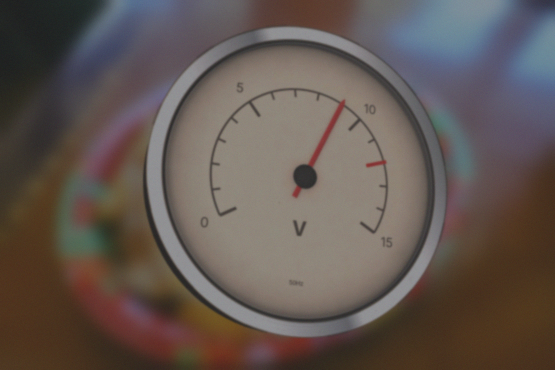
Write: 9 V
